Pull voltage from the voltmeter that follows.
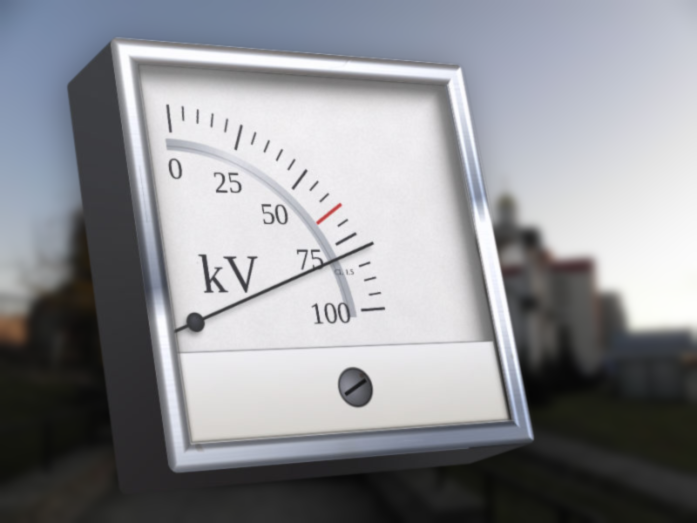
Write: 80 kV
